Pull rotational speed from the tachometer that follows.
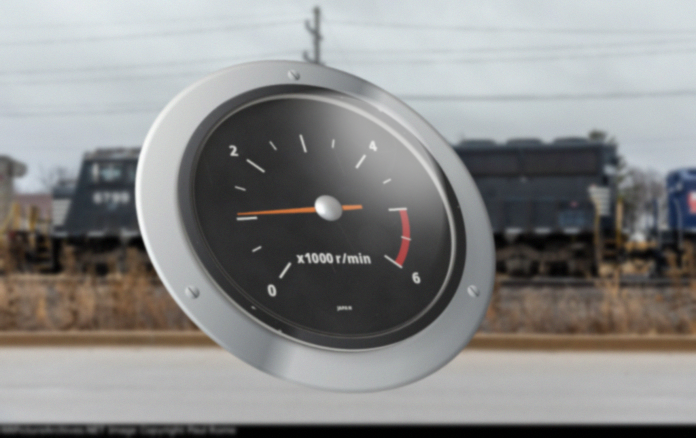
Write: 1000 rpm
